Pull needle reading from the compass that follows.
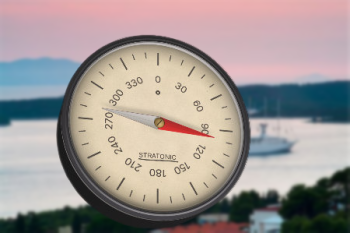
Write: 100 °
